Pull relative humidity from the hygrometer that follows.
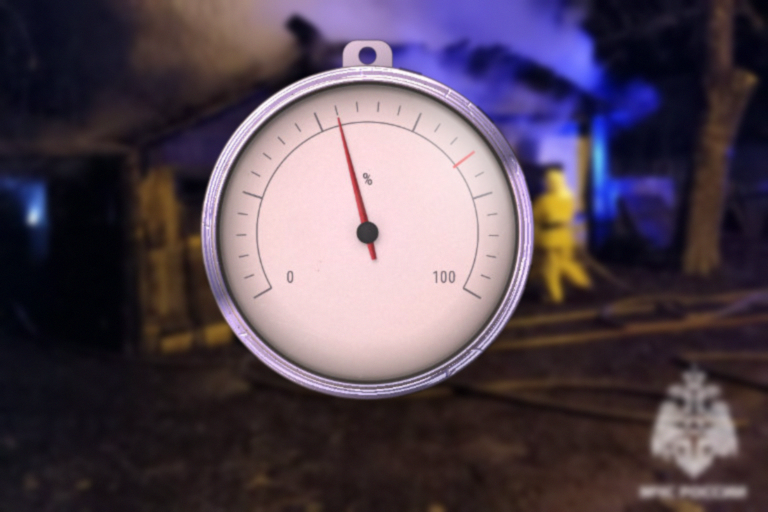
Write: 44 %
